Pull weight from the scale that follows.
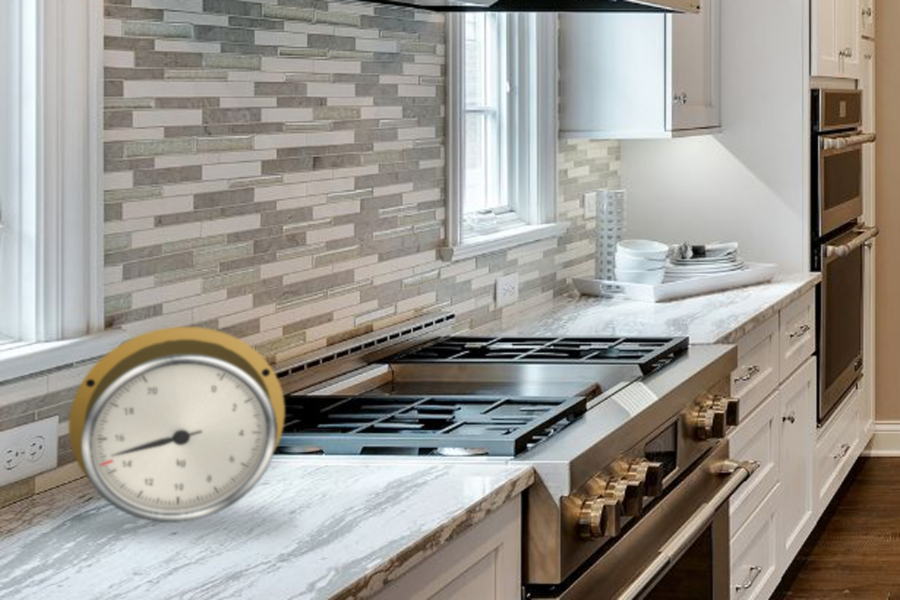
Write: 15 kg
